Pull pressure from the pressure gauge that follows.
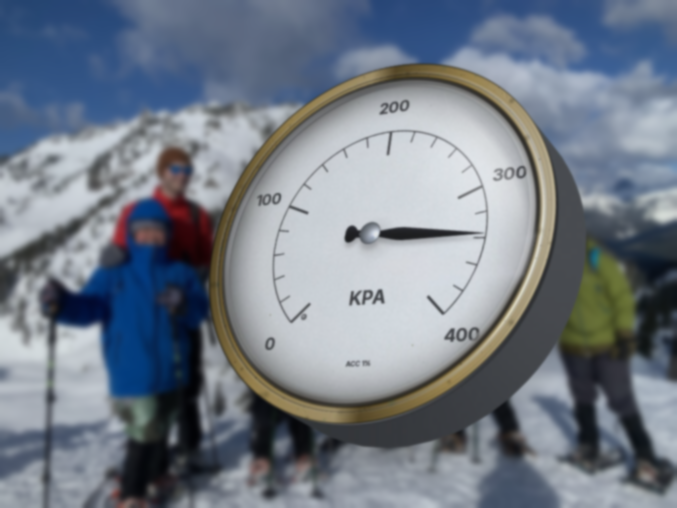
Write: 340 kPa
